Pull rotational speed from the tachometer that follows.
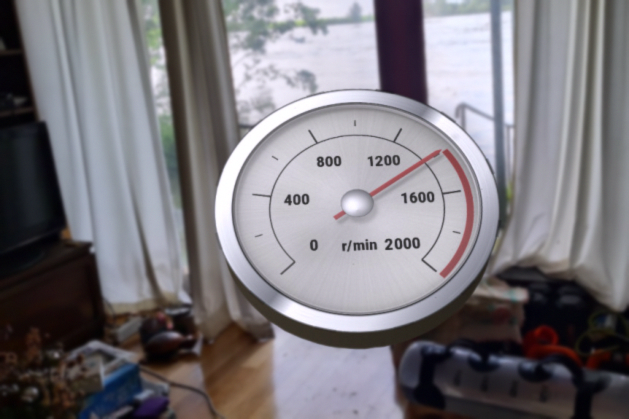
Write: 1400 rpm
